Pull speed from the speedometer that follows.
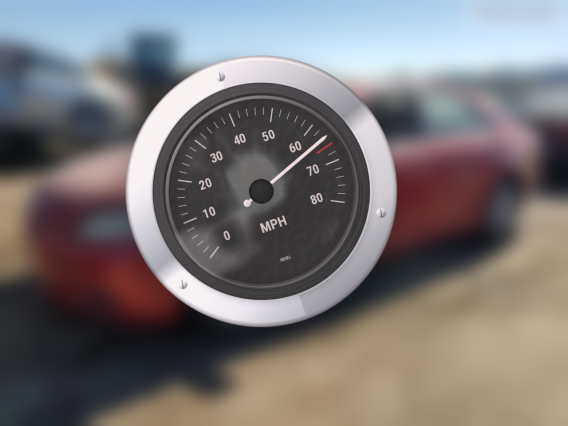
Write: 64 mph
